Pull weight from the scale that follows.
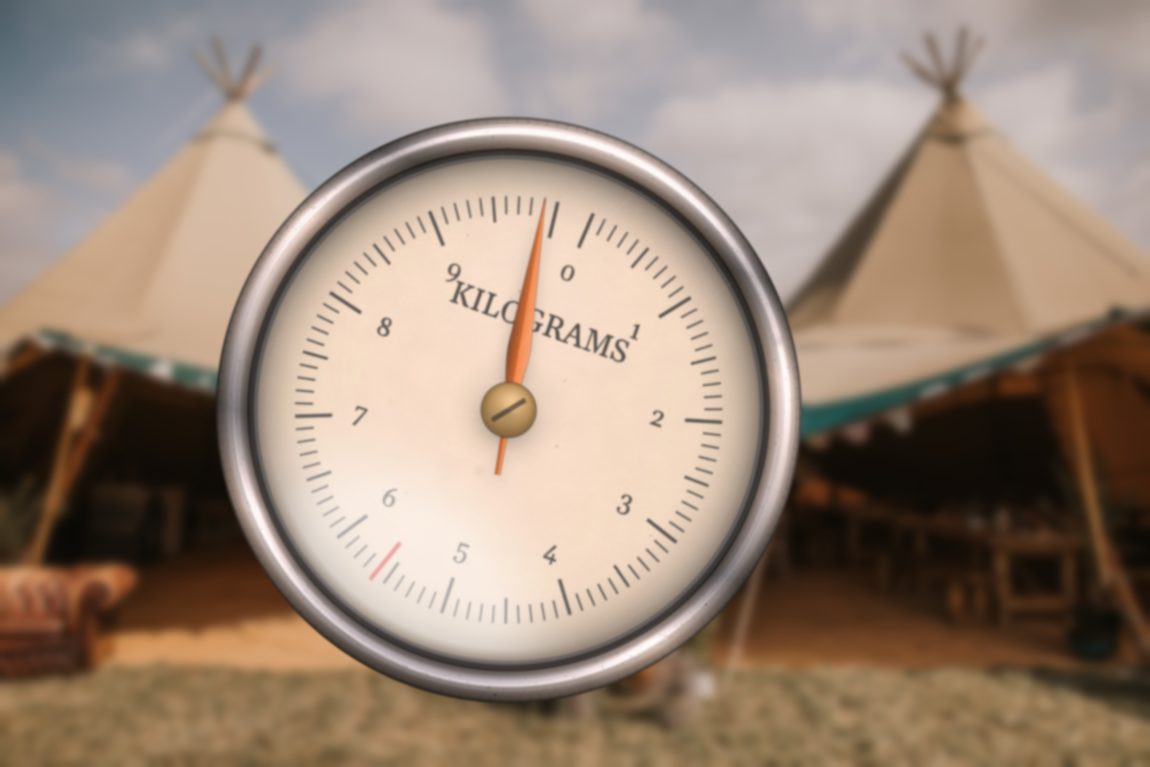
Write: 9.9 kg
